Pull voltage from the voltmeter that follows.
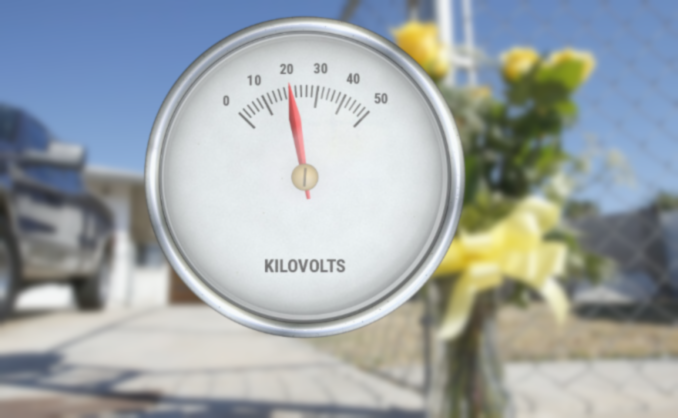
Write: 20 kV
